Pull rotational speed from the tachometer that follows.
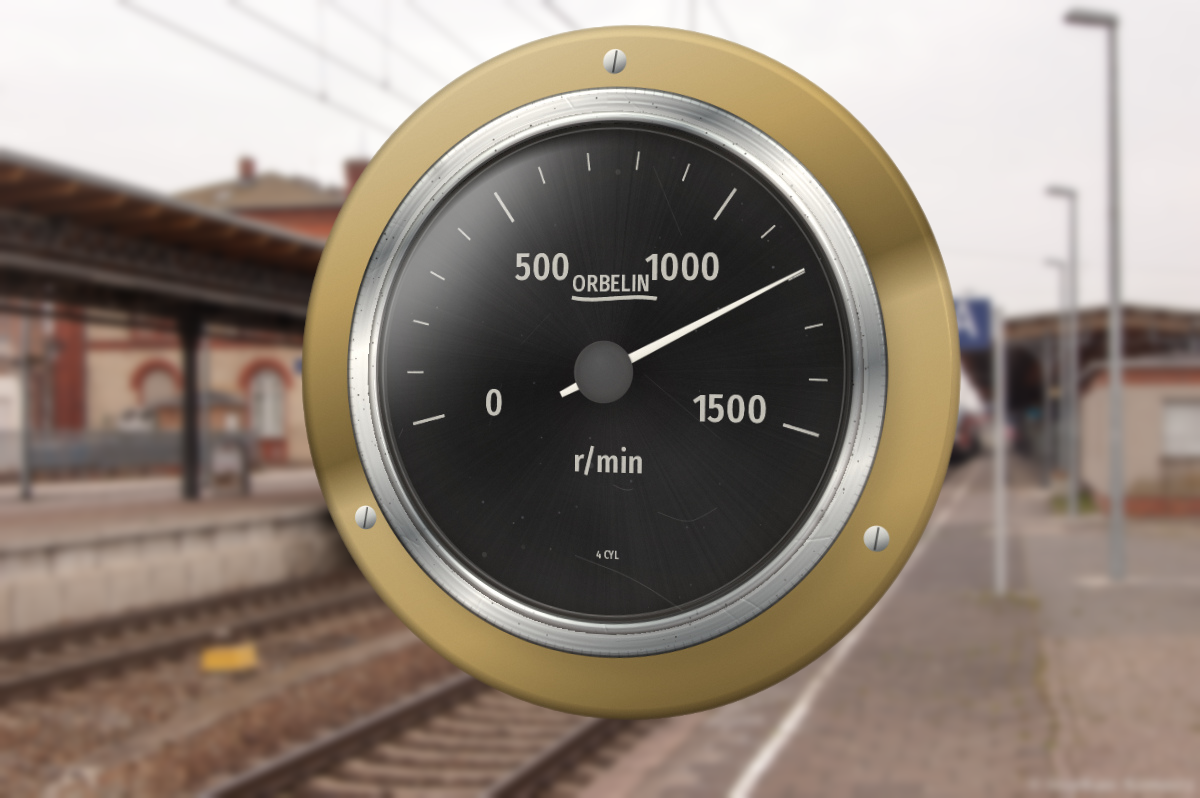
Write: 1200 rpm
